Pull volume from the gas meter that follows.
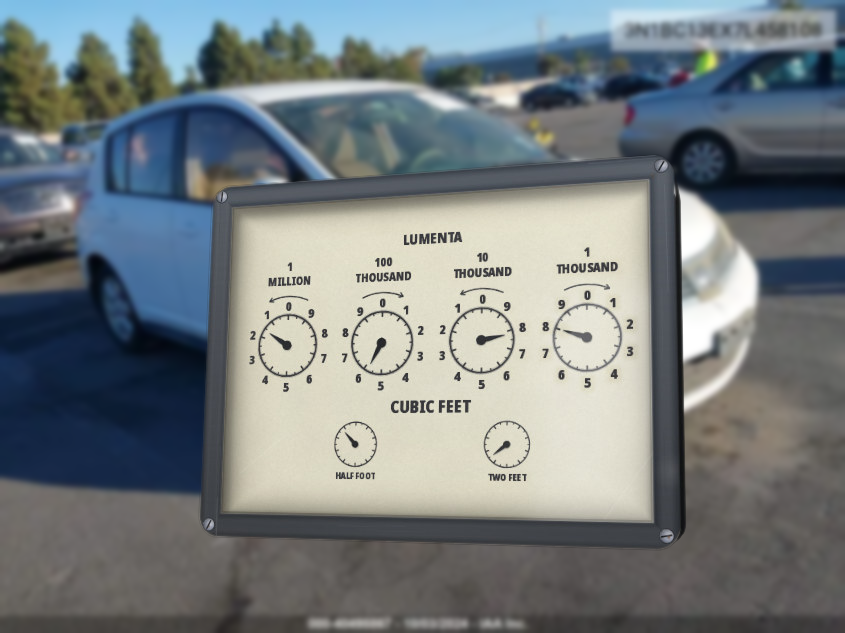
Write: 157800 ft³
